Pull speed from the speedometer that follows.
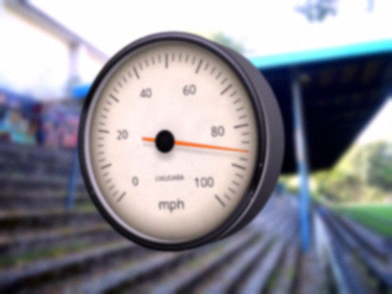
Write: 86 mph
